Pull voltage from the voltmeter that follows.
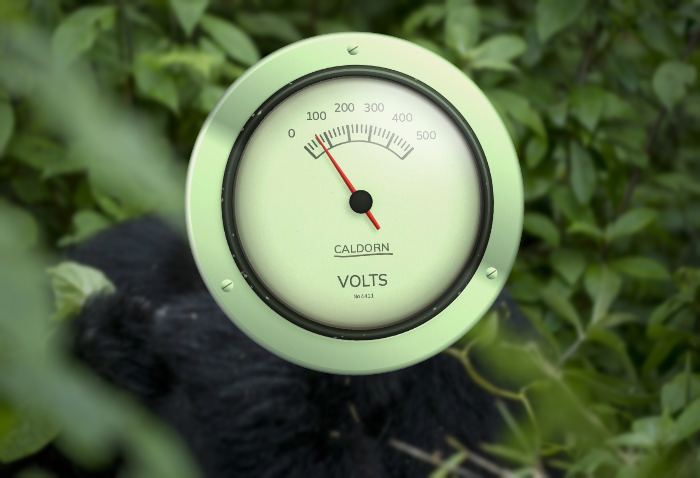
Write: 60 V
